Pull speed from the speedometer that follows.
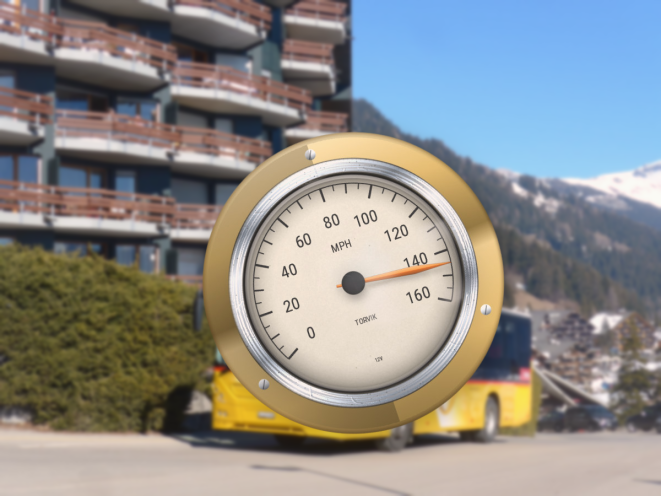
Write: 145 mph
